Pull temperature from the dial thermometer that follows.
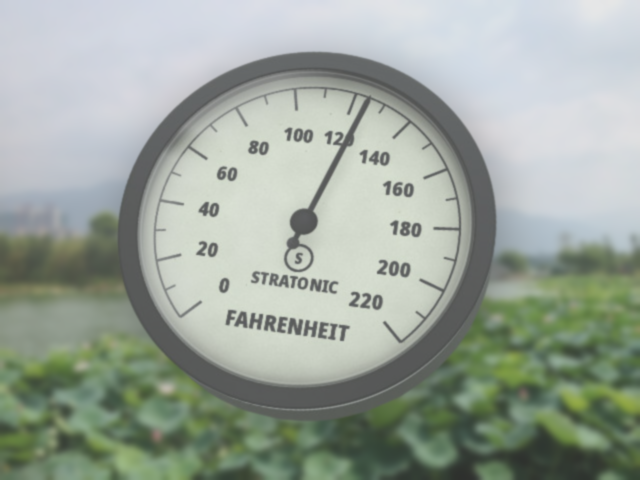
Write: 125 °F
